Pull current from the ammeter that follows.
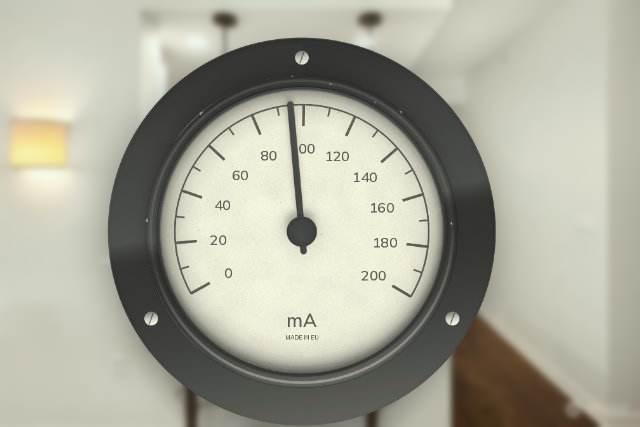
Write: 95 mA
